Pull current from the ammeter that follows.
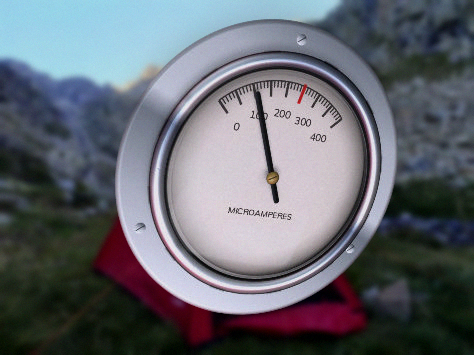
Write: 100 µA
